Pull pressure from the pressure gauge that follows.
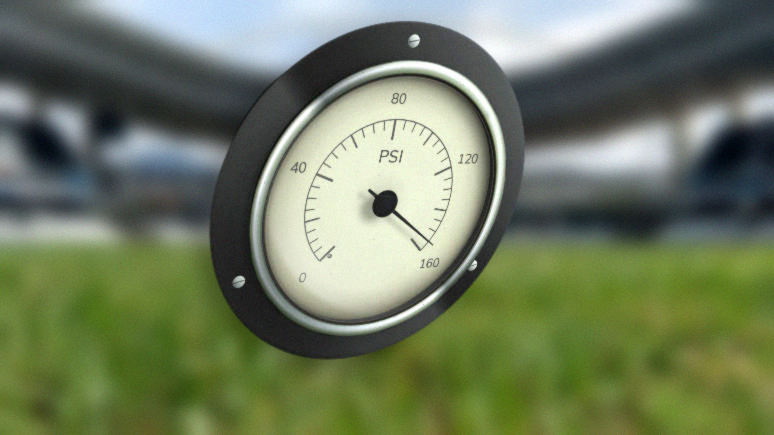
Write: 155 psi
